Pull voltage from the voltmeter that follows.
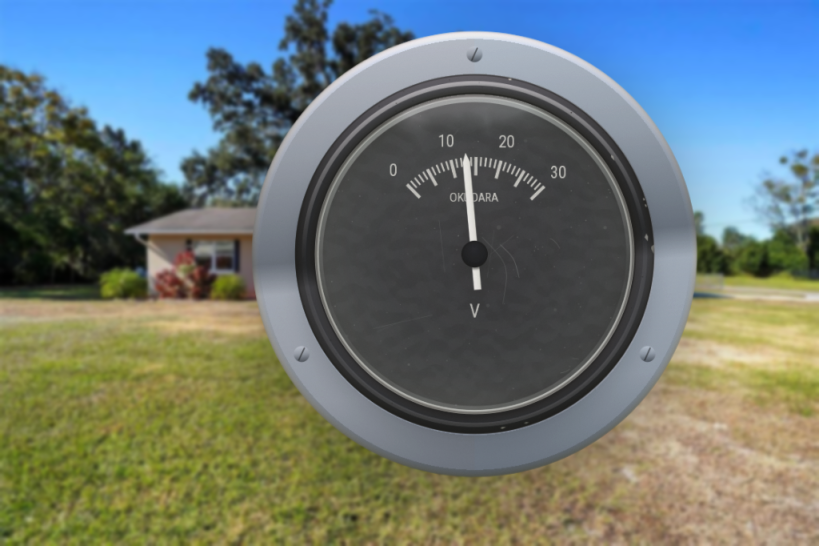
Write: 13 V
